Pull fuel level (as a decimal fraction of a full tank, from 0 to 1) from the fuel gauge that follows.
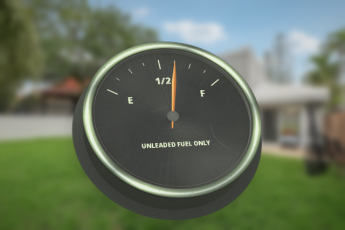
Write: 0.625
